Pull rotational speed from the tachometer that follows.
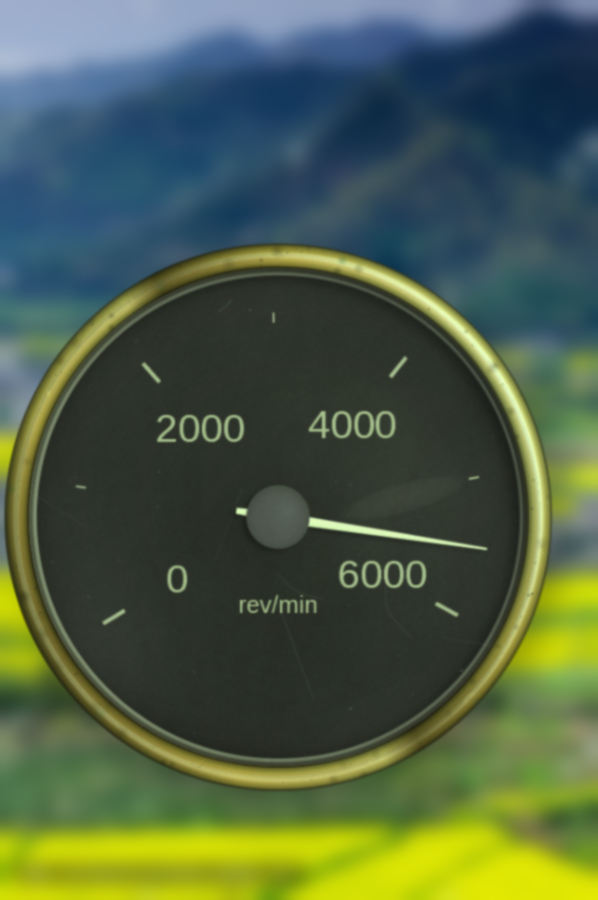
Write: 5500 rpm
